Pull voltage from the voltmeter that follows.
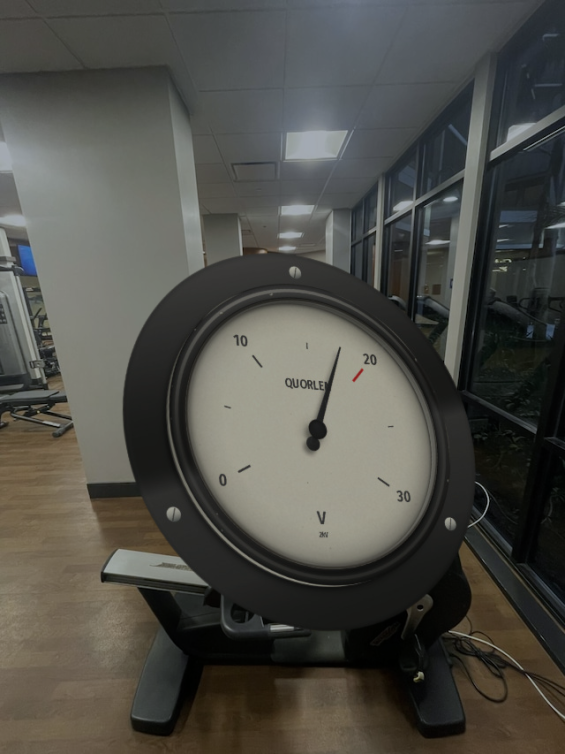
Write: 17.5 V
